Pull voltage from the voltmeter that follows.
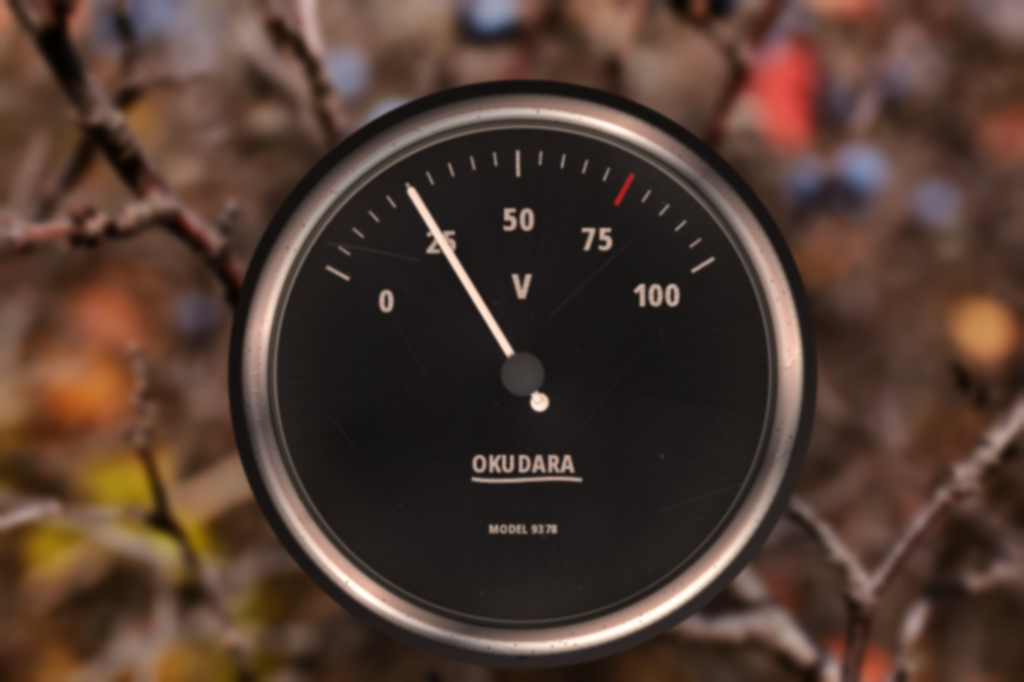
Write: 25 V
